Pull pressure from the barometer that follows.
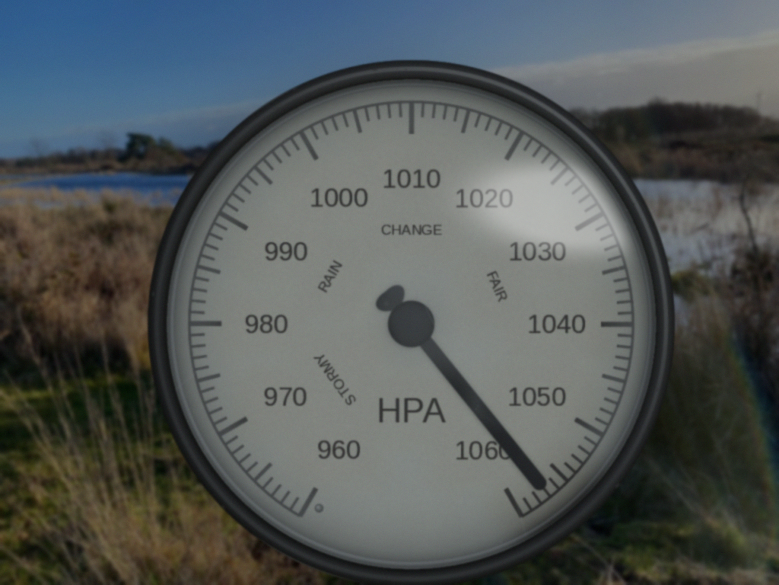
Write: 1057 hPa
